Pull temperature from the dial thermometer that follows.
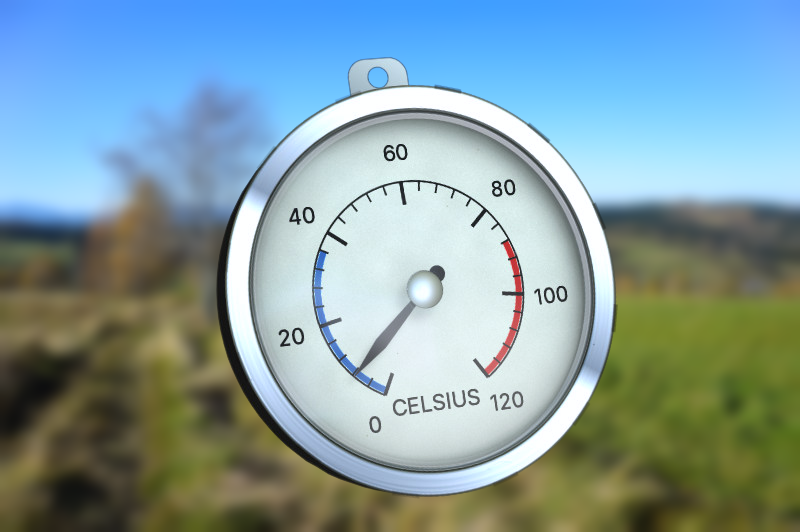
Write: 8 °C
